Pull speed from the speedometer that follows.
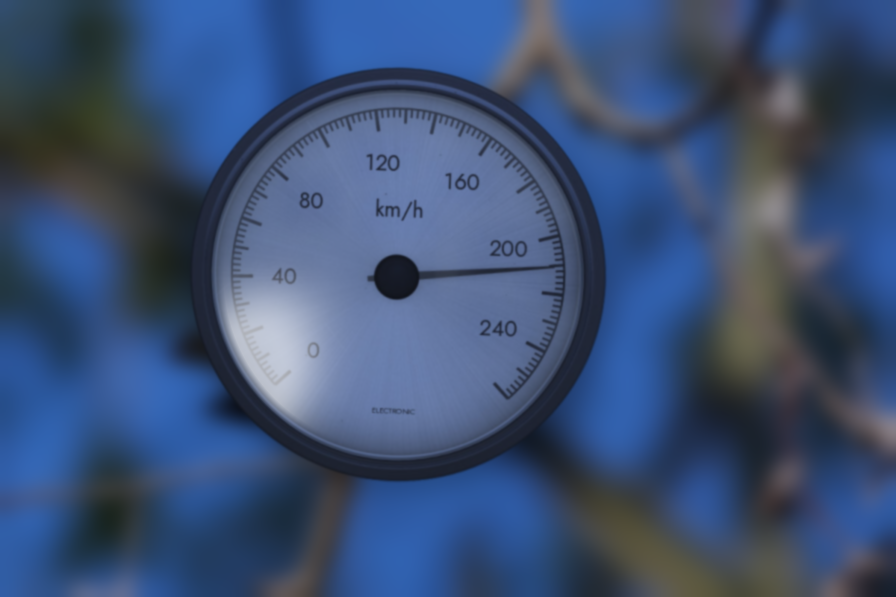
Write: 210 km/h
